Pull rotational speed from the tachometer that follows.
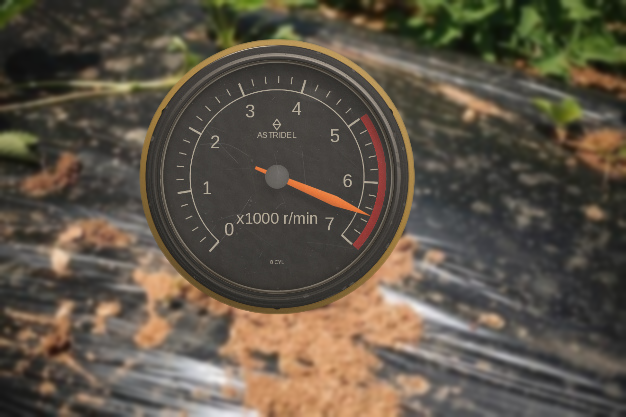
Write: 6500 rpm
